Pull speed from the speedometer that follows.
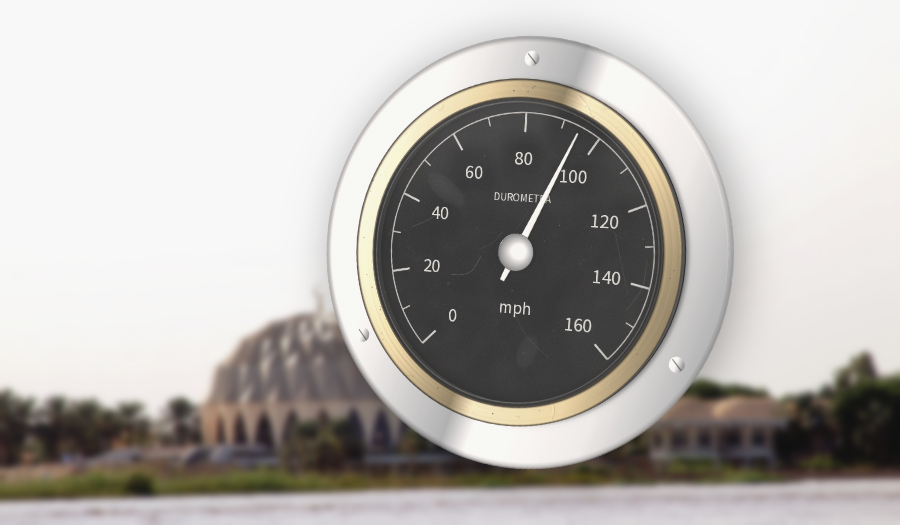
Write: 95 mph
